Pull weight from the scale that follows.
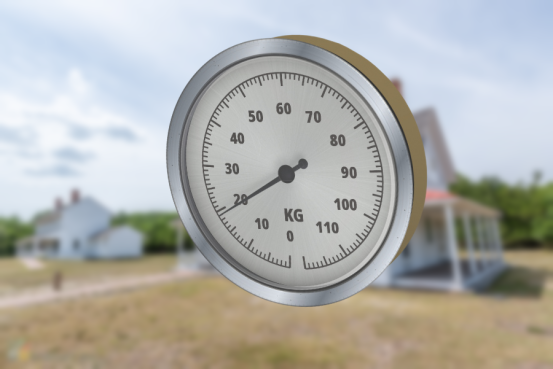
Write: 19 kg
